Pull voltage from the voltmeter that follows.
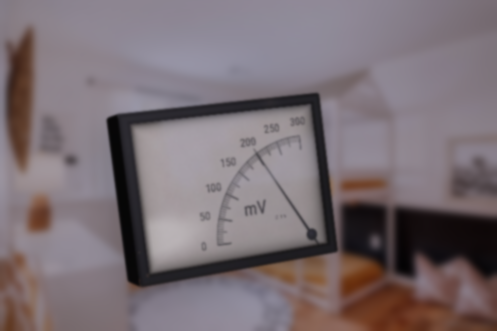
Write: 200 mV
